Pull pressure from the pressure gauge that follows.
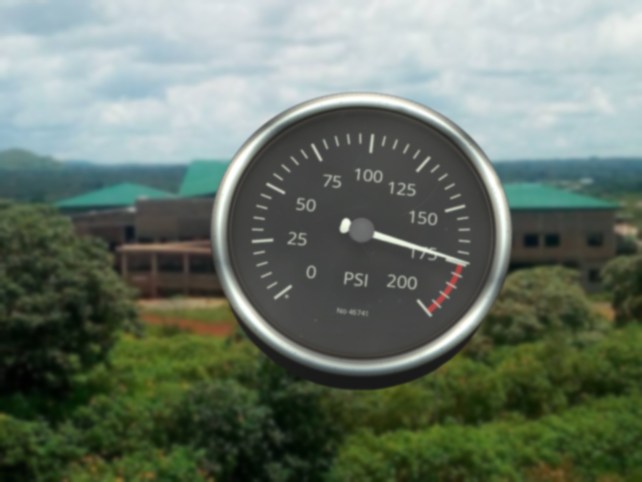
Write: 175 psi
